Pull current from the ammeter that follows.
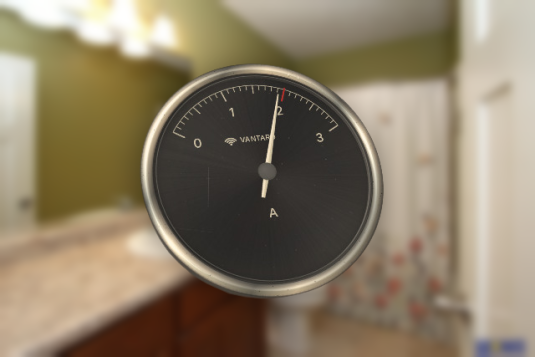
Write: 1.9 A
